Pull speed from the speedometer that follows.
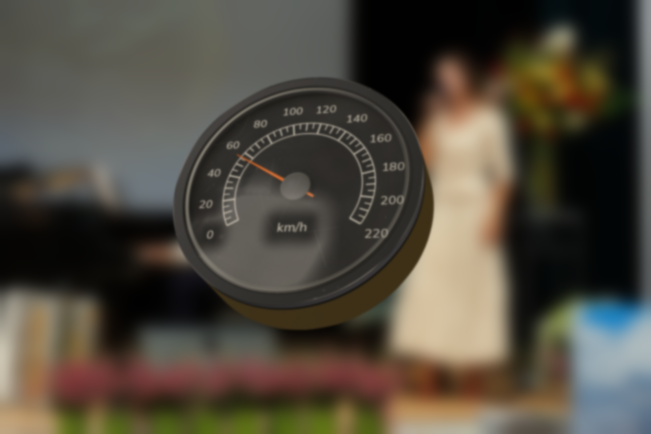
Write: 55 km/h
